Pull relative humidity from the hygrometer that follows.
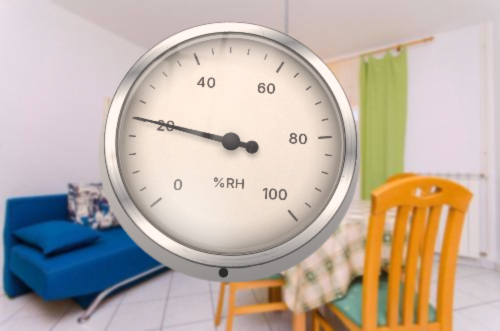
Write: 20 %
